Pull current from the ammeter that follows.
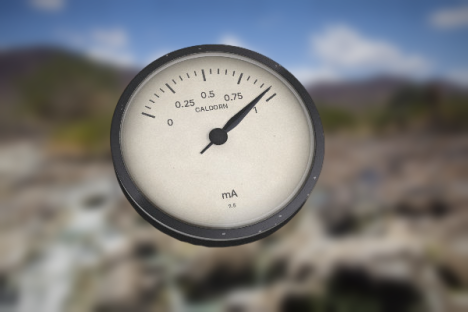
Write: 0.95 mA
